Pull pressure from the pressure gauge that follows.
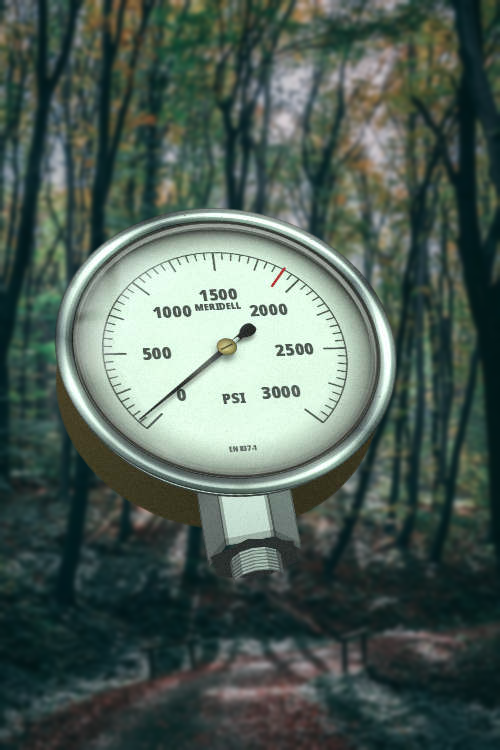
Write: 50 psi
